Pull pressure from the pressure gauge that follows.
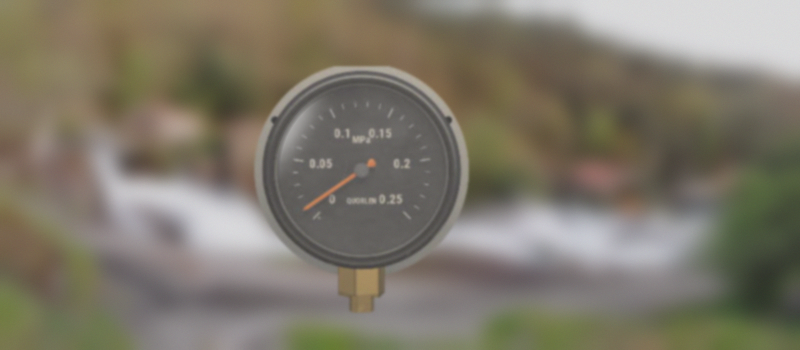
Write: 0.01 MPa
